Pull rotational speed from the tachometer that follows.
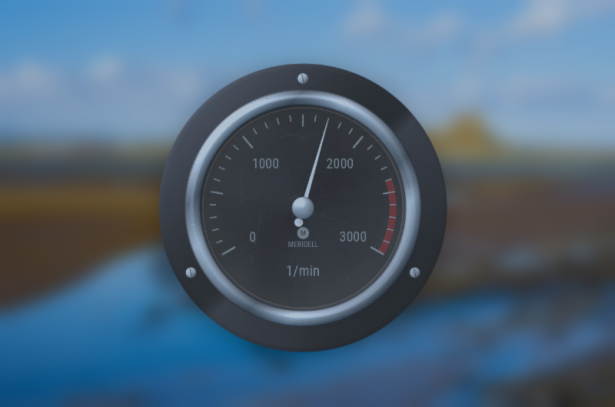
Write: 1700 rpm
